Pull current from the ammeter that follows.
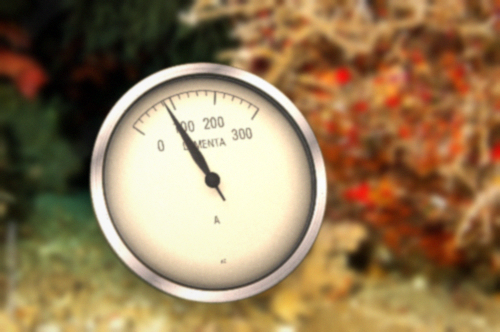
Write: 80 A
